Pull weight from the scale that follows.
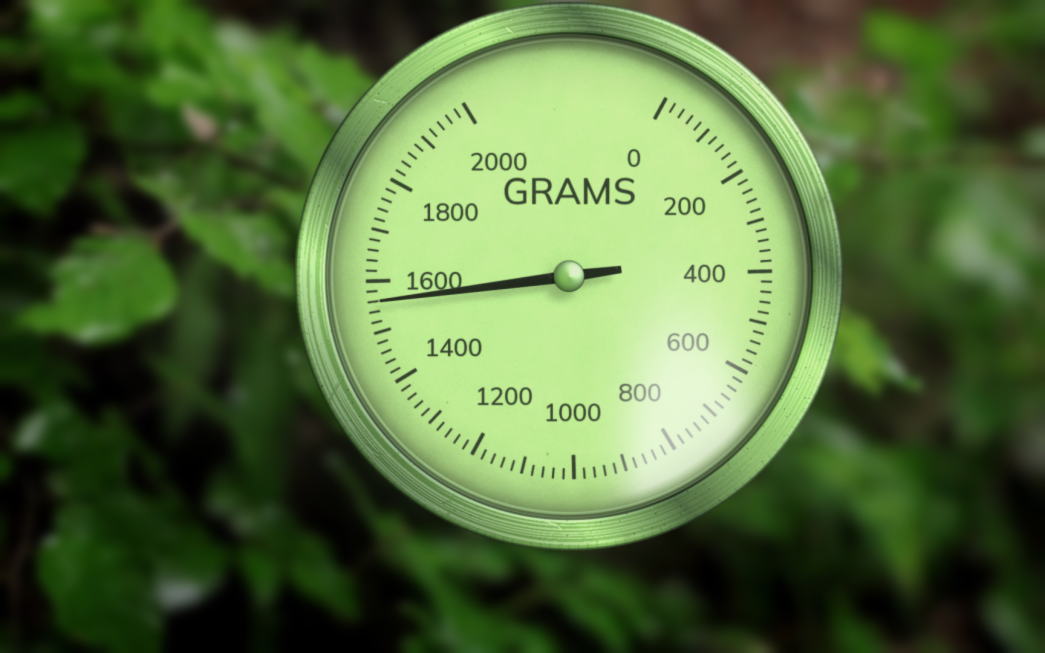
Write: 1560 g
